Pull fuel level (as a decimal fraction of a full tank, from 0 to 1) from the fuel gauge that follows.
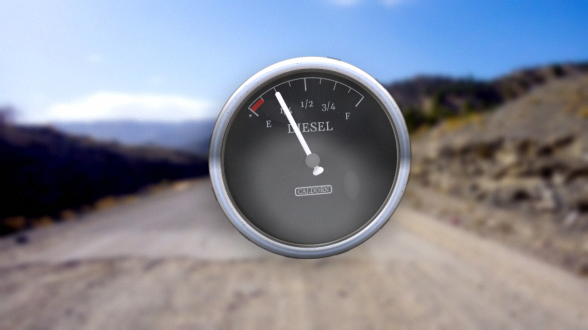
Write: 0.25
